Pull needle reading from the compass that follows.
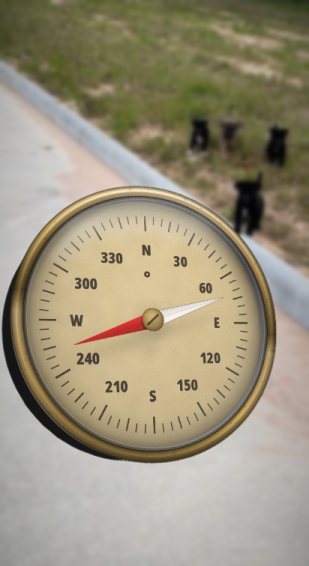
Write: 252.5 °
